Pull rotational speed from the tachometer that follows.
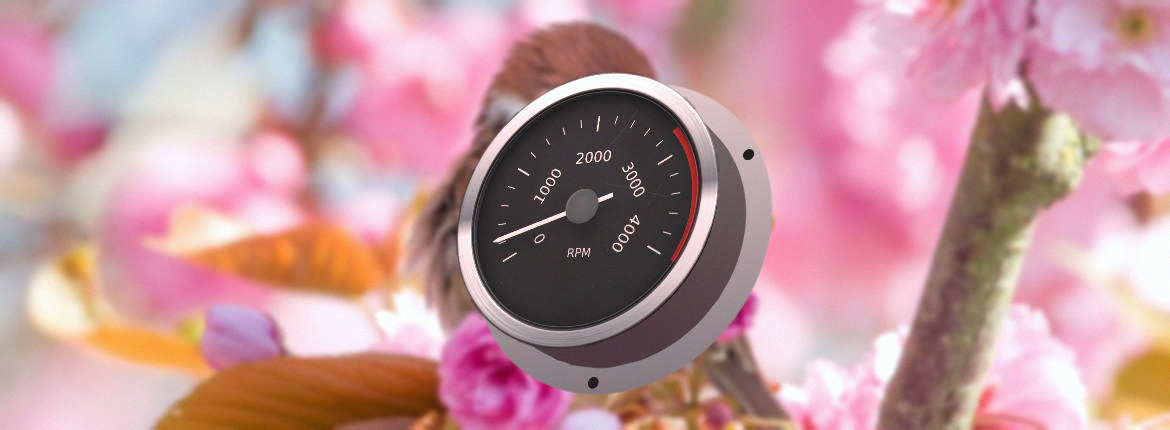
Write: 200 rpm
